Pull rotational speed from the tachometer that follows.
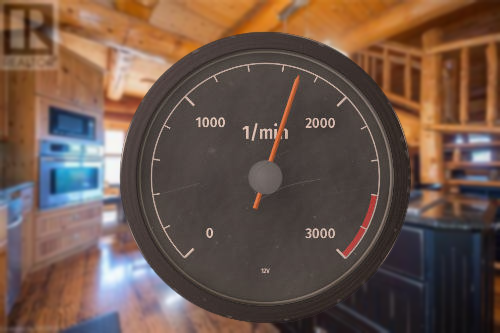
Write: 1700 rpm
